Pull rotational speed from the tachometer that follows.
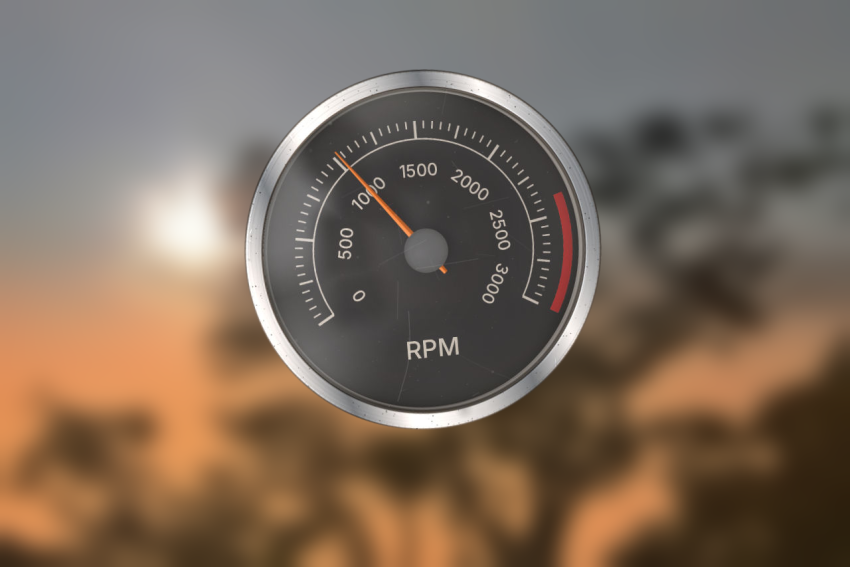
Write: 1025 rpm
